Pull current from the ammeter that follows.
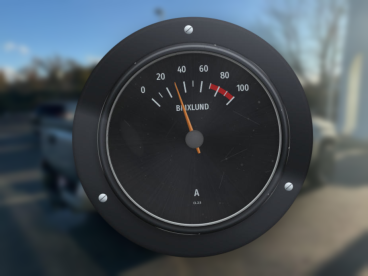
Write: 30 A
